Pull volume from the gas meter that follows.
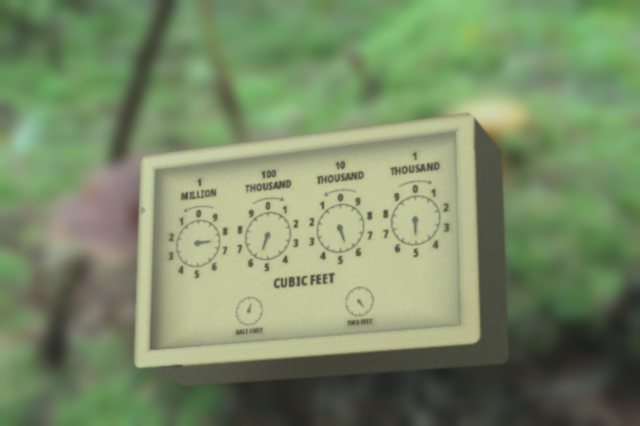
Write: 755500 ft³
